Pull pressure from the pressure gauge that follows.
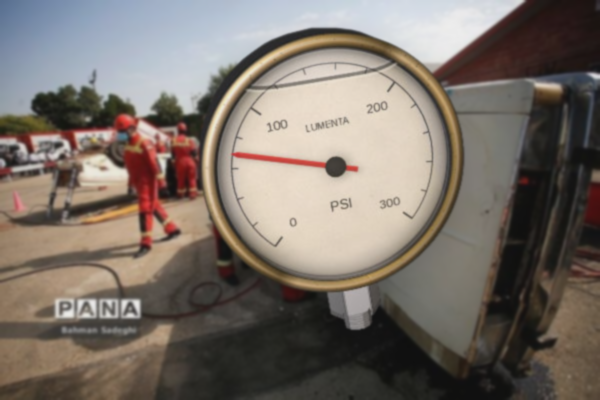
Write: 70 psi
